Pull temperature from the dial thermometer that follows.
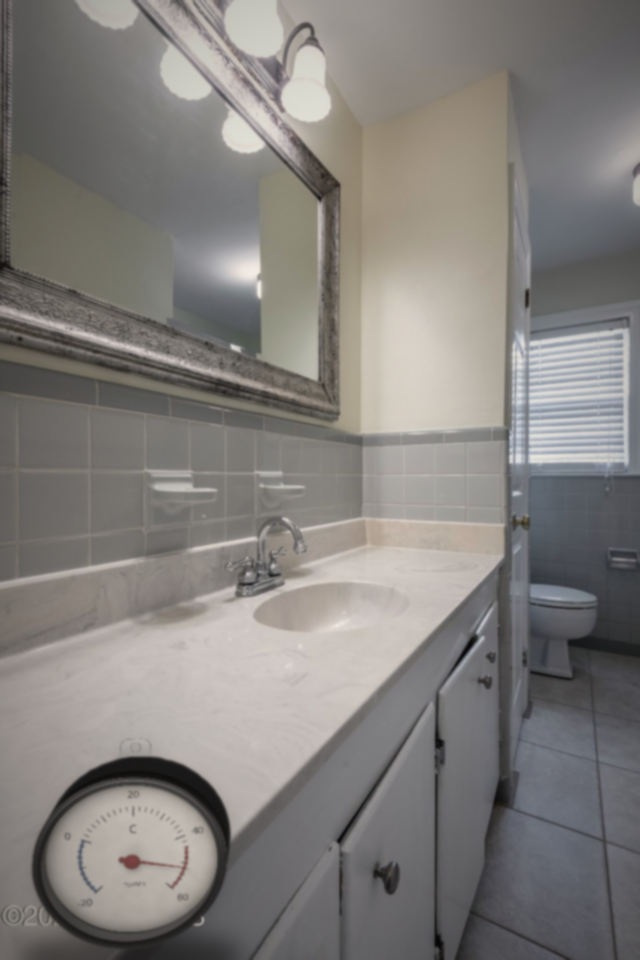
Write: 50 °C
